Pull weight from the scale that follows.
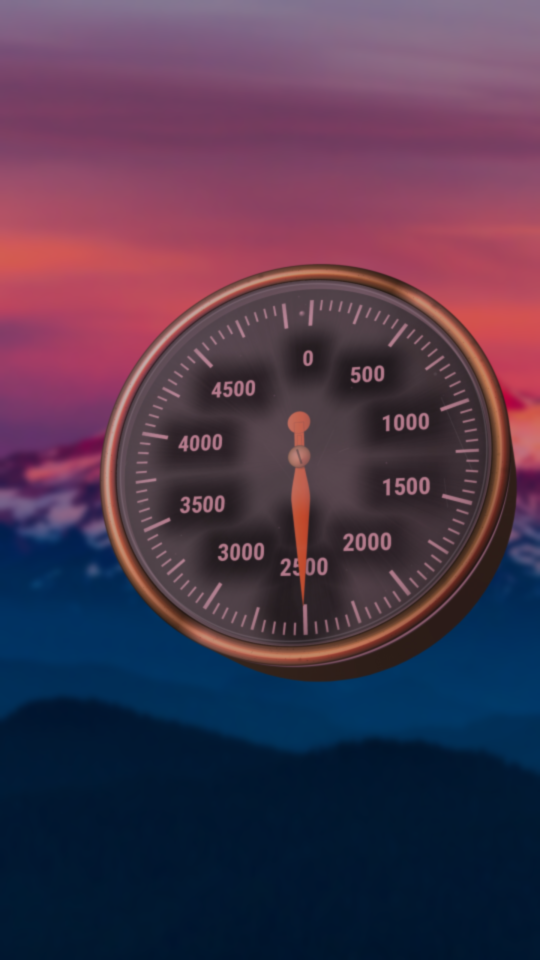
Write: 2500 g
